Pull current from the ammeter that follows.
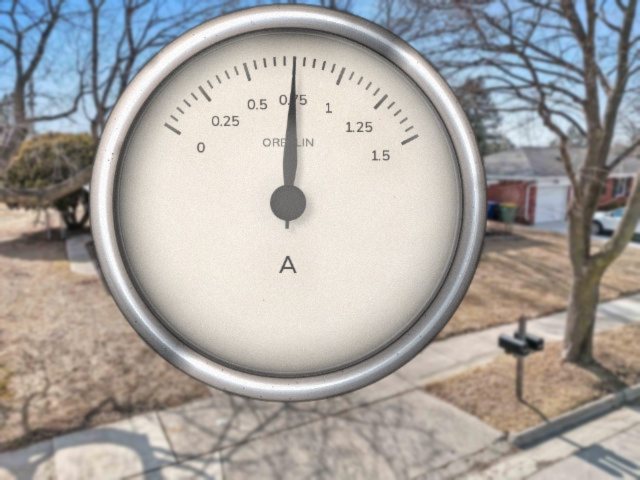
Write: 0.75 A
